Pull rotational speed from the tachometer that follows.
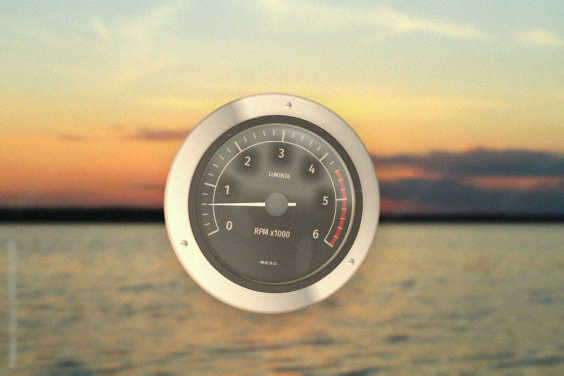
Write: 600 rpm
